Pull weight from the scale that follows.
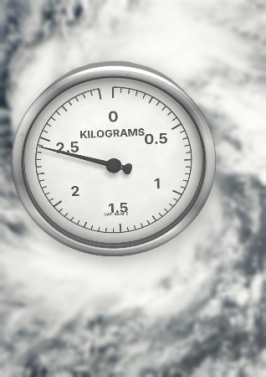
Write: 2.45 kg
